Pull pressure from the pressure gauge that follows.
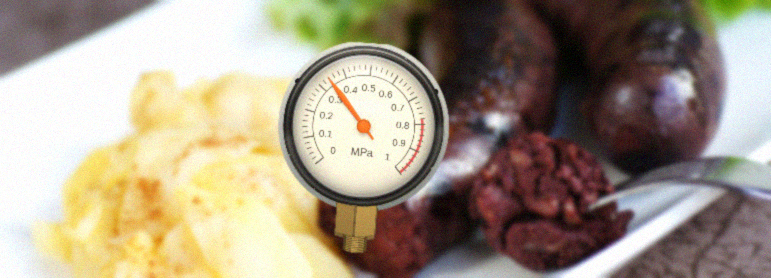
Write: 0.34 MPa
